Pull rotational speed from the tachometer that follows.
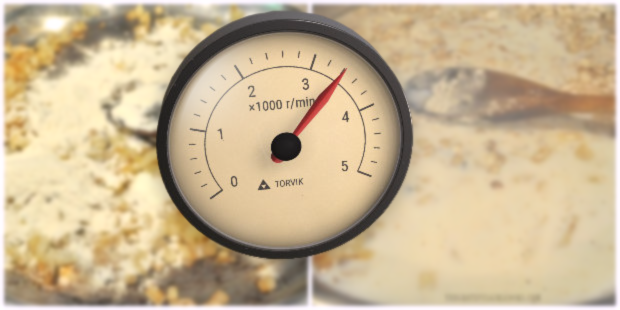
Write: 3400 rpm
